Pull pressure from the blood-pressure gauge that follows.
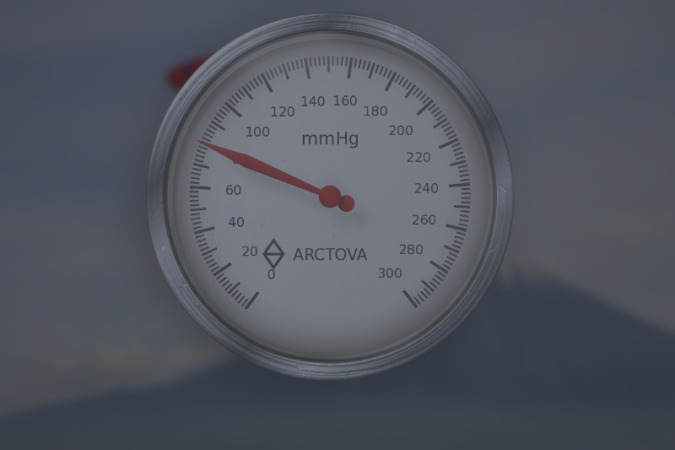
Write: 80 mmHg
